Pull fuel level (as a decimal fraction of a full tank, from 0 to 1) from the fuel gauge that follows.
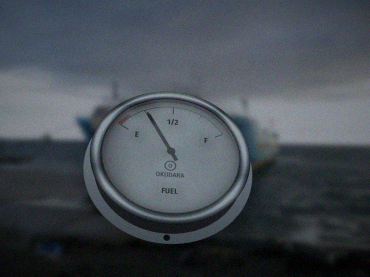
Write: 0.25
